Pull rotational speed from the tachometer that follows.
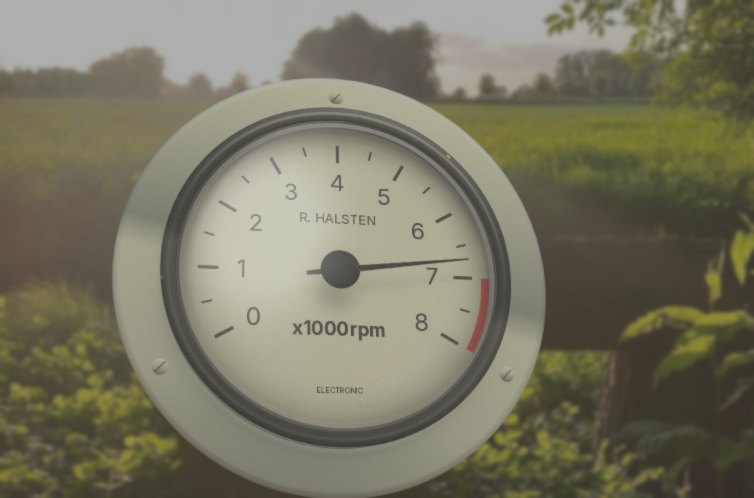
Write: 6750 rpm
